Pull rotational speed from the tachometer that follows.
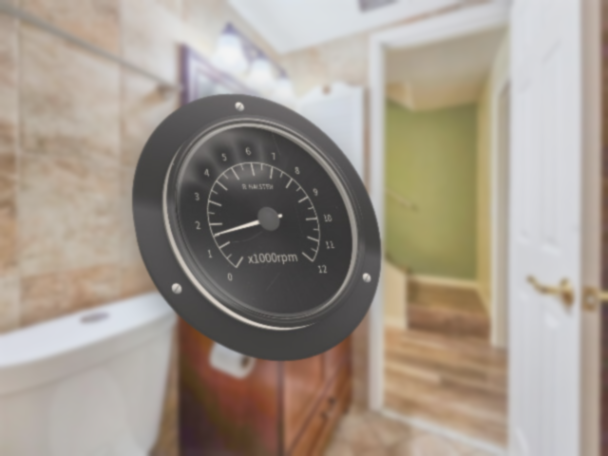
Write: 1500 rpm
